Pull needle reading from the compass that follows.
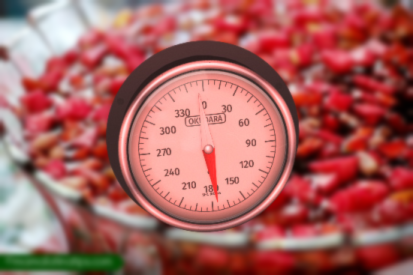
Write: 175 °
